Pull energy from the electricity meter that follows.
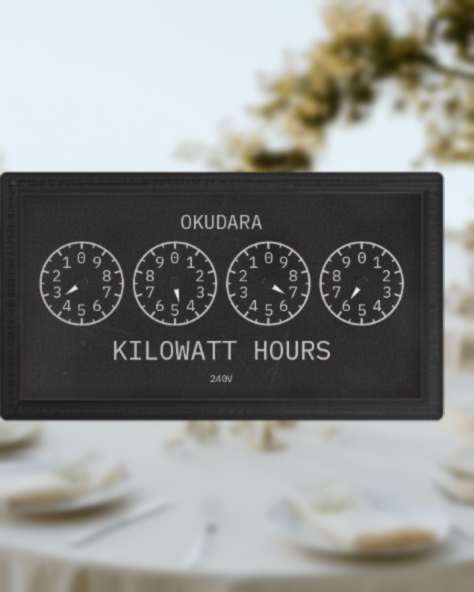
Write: 3466 kWh
